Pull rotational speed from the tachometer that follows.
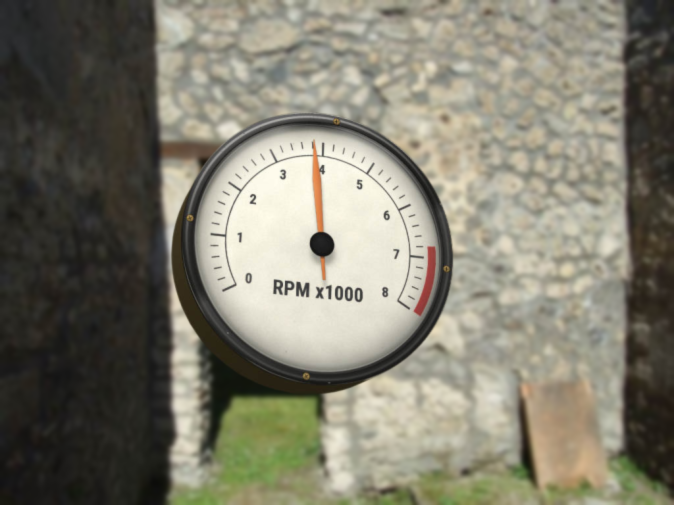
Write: 3800 rpm
